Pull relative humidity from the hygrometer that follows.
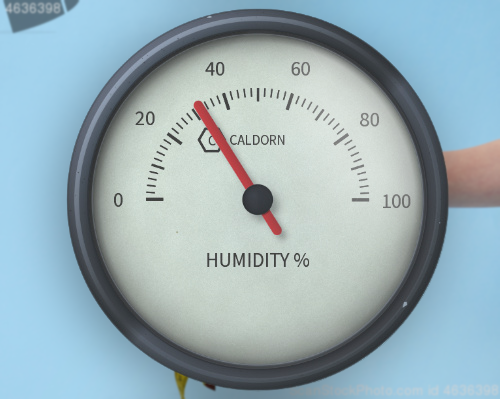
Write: 32 %
